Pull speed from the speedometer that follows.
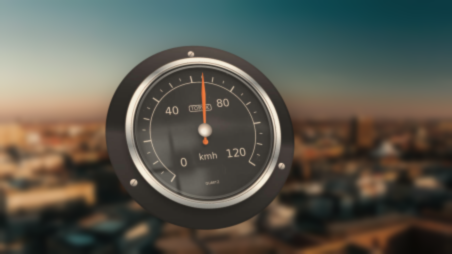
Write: 65 km/h
